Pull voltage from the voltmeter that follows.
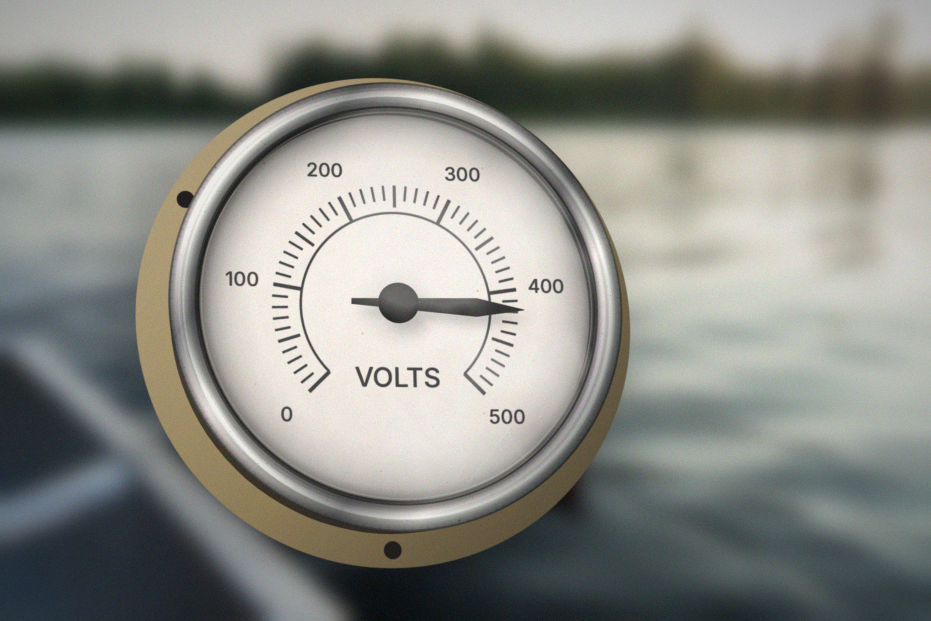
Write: 420 V
